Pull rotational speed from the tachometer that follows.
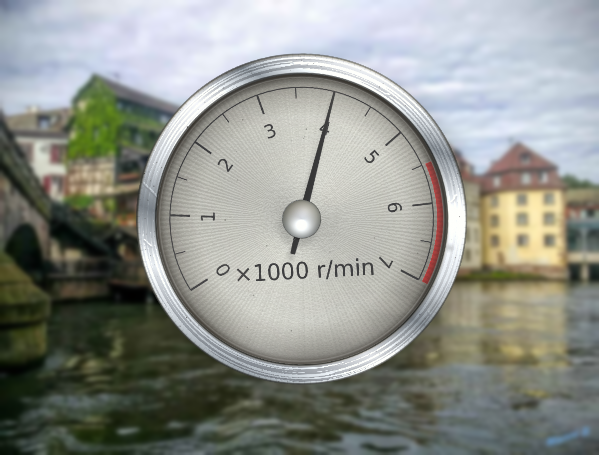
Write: 4000 rpm
